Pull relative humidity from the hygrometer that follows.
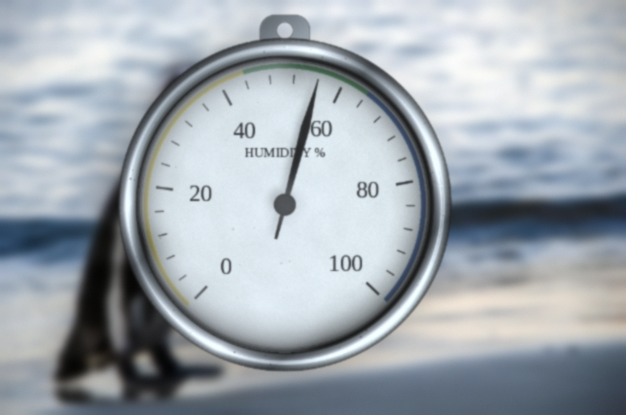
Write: 56 %
